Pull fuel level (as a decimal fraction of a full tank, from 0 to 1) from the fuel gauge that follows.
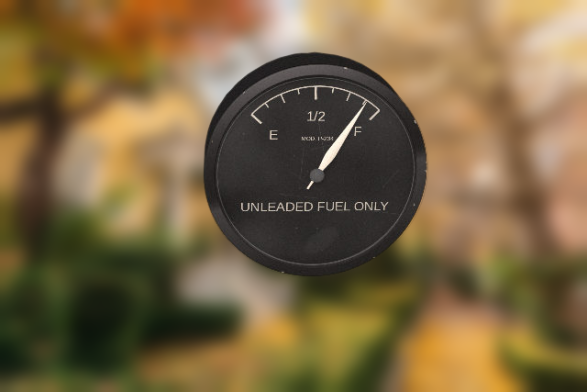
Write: 0.875
